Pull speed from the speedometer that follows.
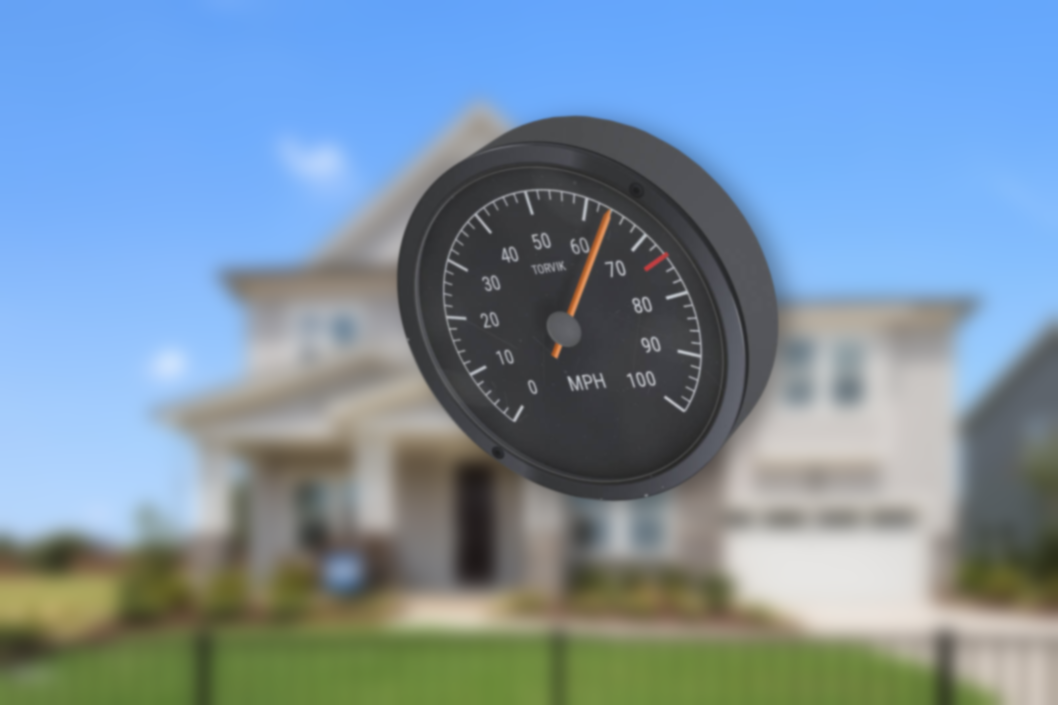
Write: 64 mph
